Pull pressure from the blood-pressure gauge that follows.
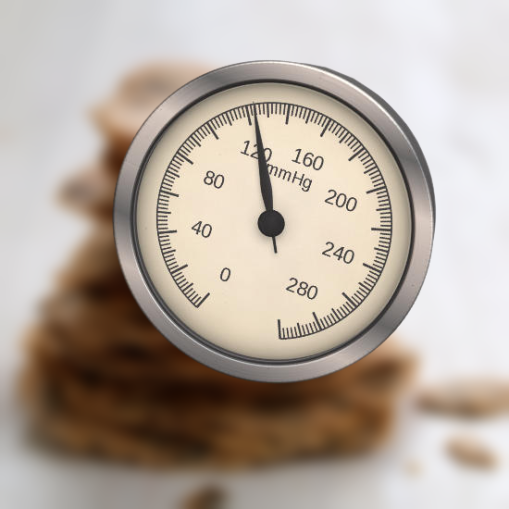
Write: 124 mmHg
